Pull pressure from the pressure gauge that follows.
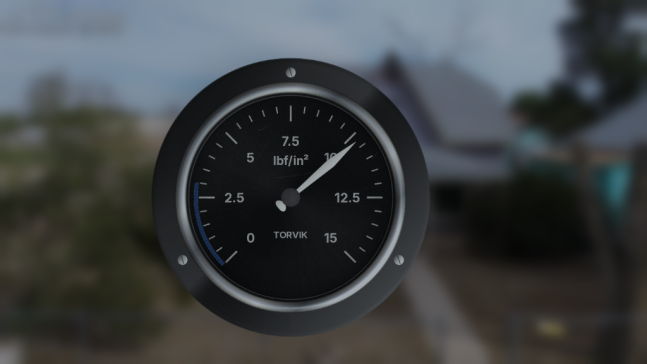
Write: 10.25 psi
